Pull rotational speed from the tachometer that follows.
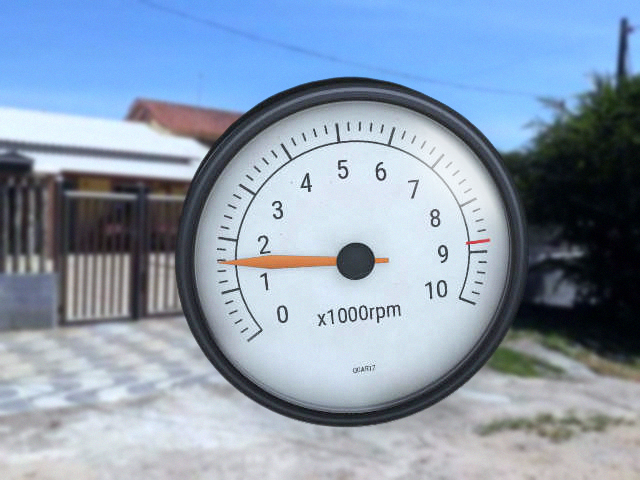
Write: 1600 rpm
